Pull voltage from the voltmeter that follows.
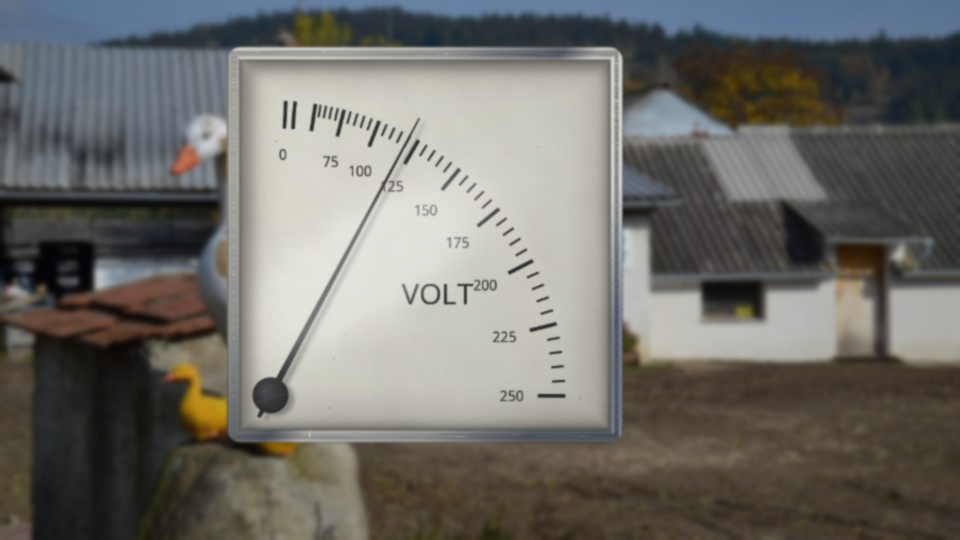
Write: 120 V
